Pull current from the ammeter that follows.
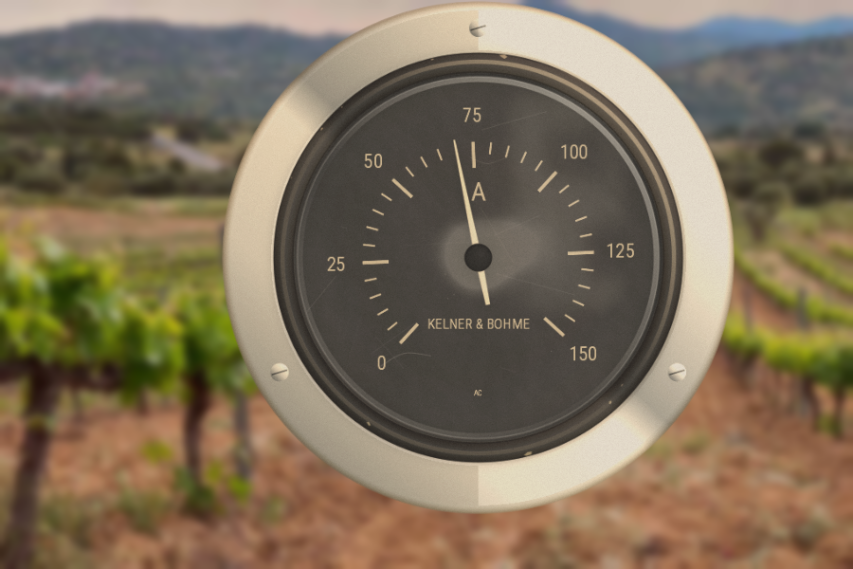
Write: 70 A
